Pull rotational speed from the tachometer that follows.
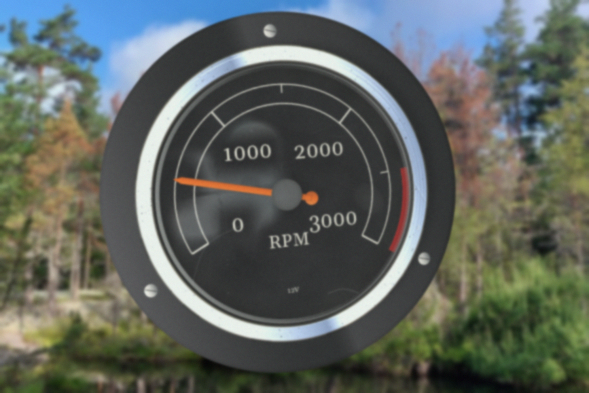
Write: 500 rpm
